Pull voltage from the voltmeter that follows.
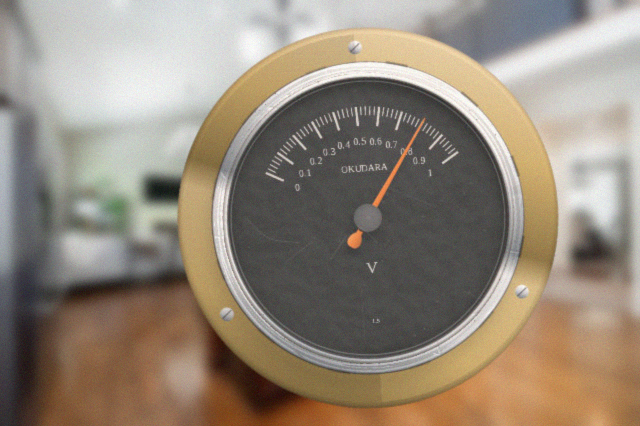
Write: 0.8 V
